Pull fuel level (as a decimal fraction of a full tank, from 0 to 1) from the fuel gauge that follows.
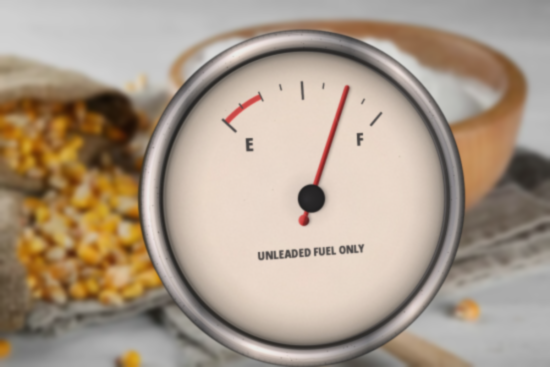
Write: 0.75
